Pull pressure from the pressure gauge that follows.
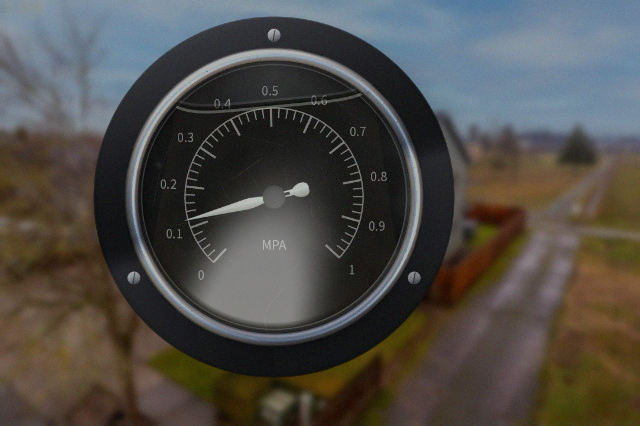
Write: 0.12 MPa
